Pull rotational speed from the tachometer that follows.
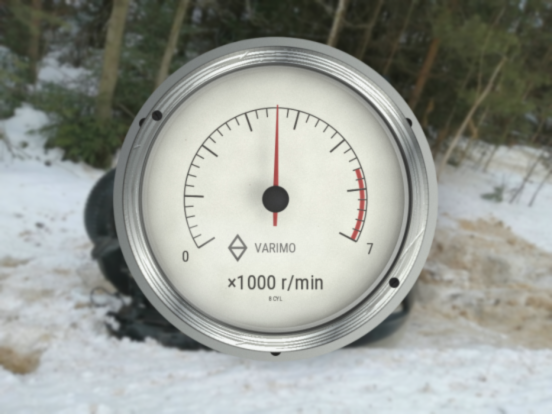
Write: 3600 rpm
